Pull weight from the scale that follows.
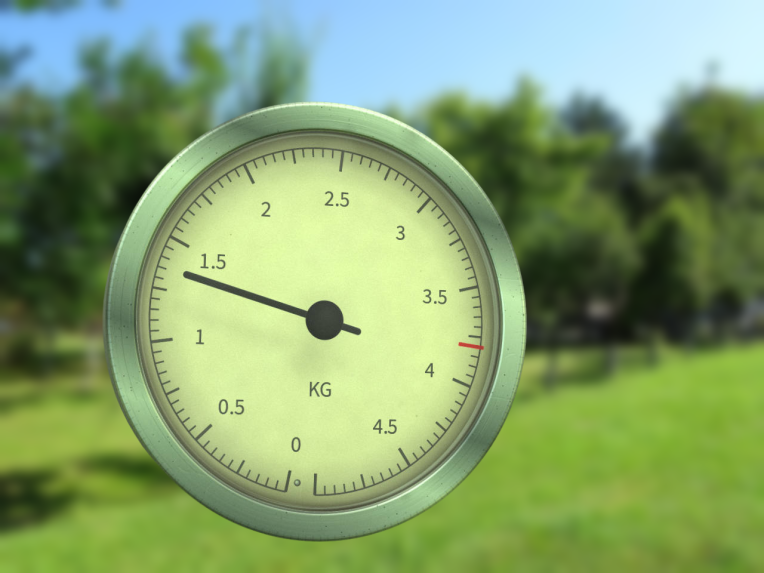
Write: 1.35 kg
